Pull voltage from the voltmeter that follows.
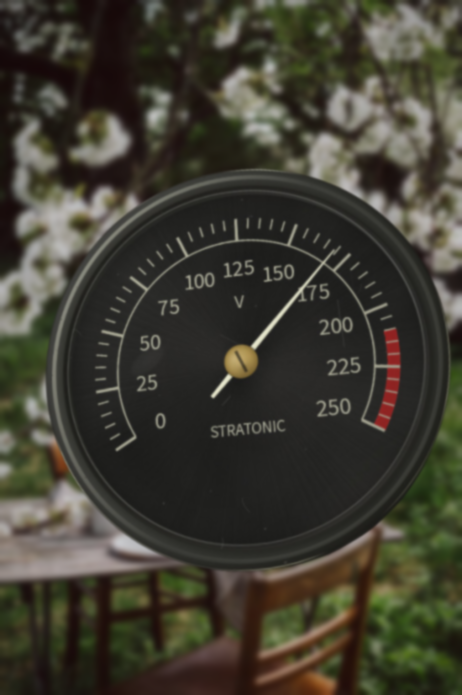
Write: 170 V
